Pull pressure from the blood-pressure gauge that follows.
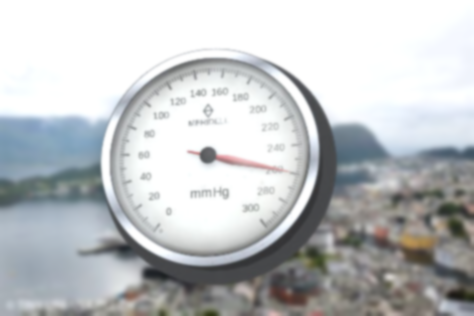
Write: 260 mmHg
